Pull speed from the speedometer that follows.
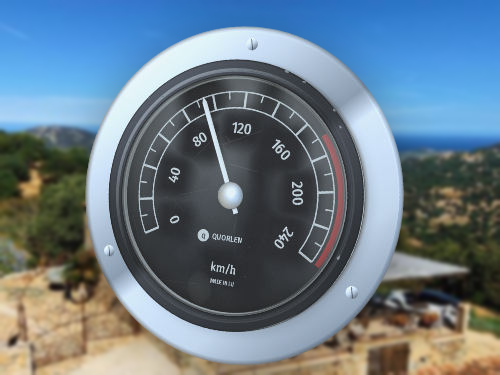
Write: 95 km/h
